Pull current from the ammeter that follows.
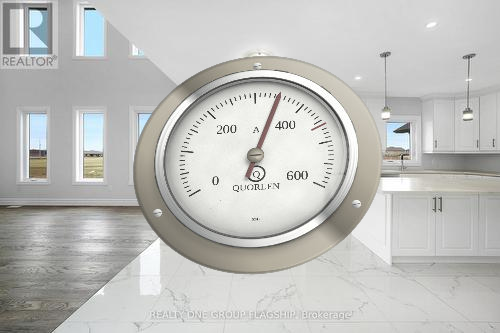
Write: 350 A
